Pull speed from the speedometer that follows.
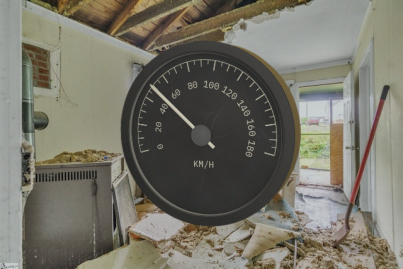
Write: 50 km/h
